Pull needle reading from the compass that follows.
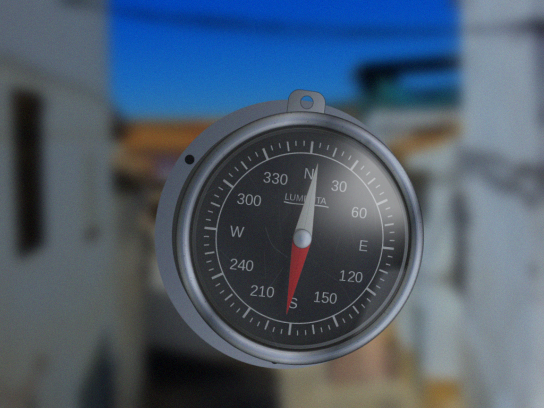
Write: 185 °
